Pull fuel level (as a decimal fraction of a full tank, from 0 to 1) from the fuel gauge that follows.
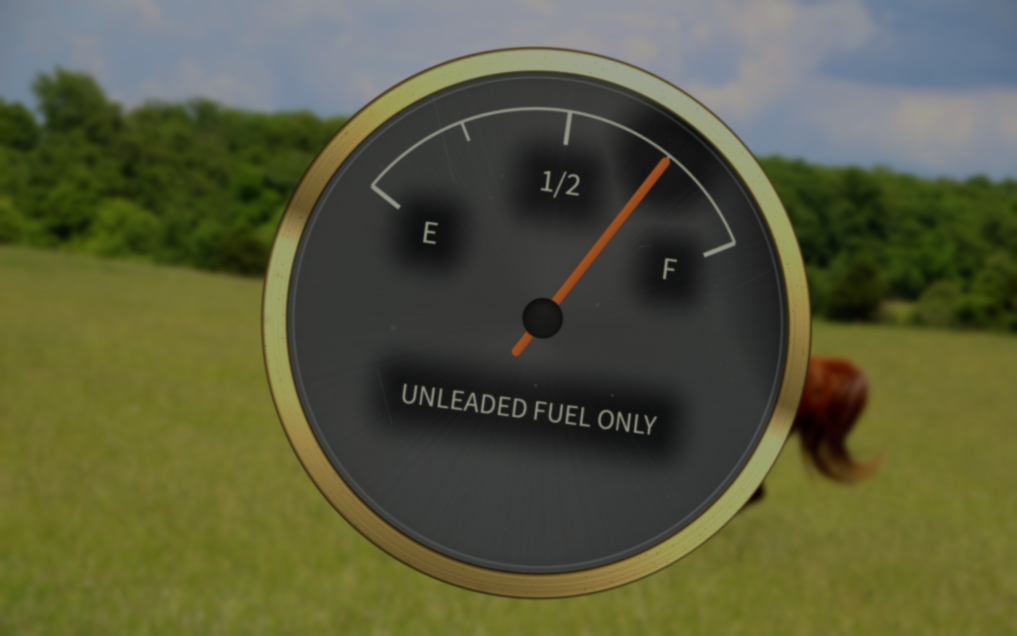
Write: 0.75
